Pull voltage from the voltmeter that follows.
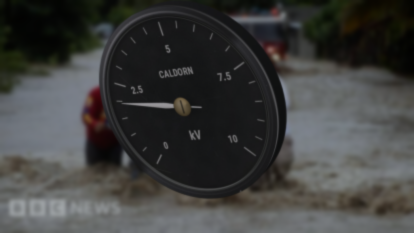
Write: 2 kV
